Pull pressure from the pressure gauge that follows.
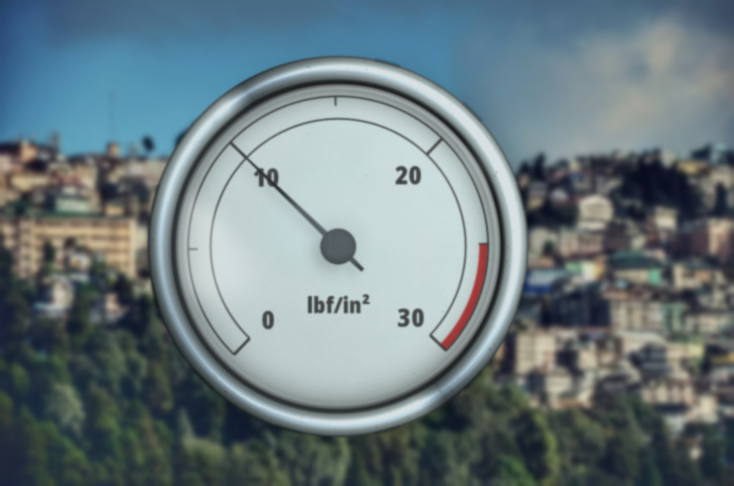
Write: 10 psi
